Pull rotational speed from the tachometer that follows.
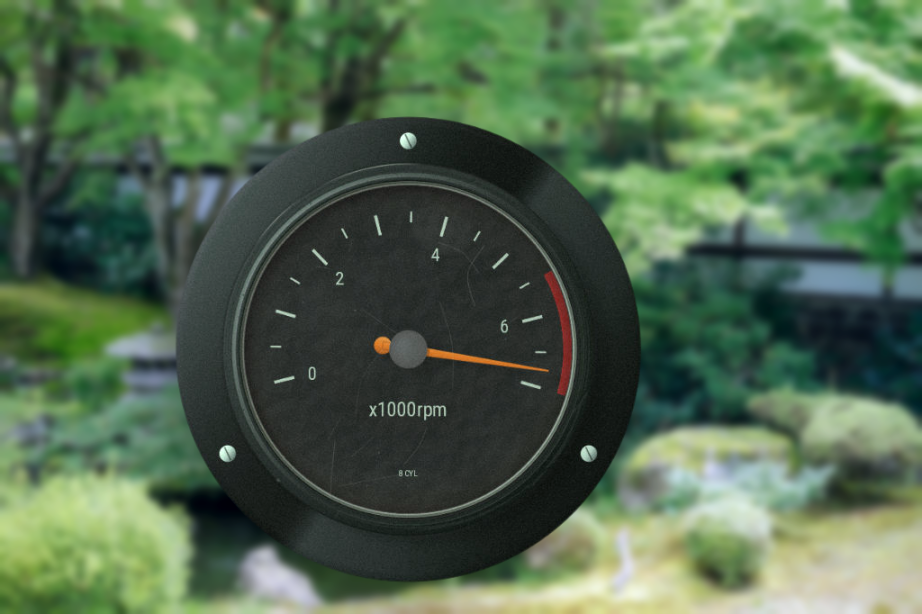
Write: 6750 rpm
